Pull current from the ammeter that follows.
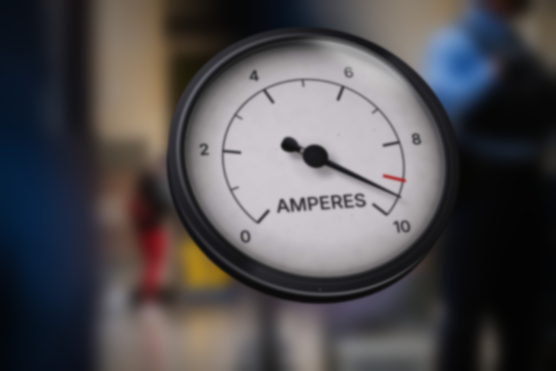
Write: 9.5 A
